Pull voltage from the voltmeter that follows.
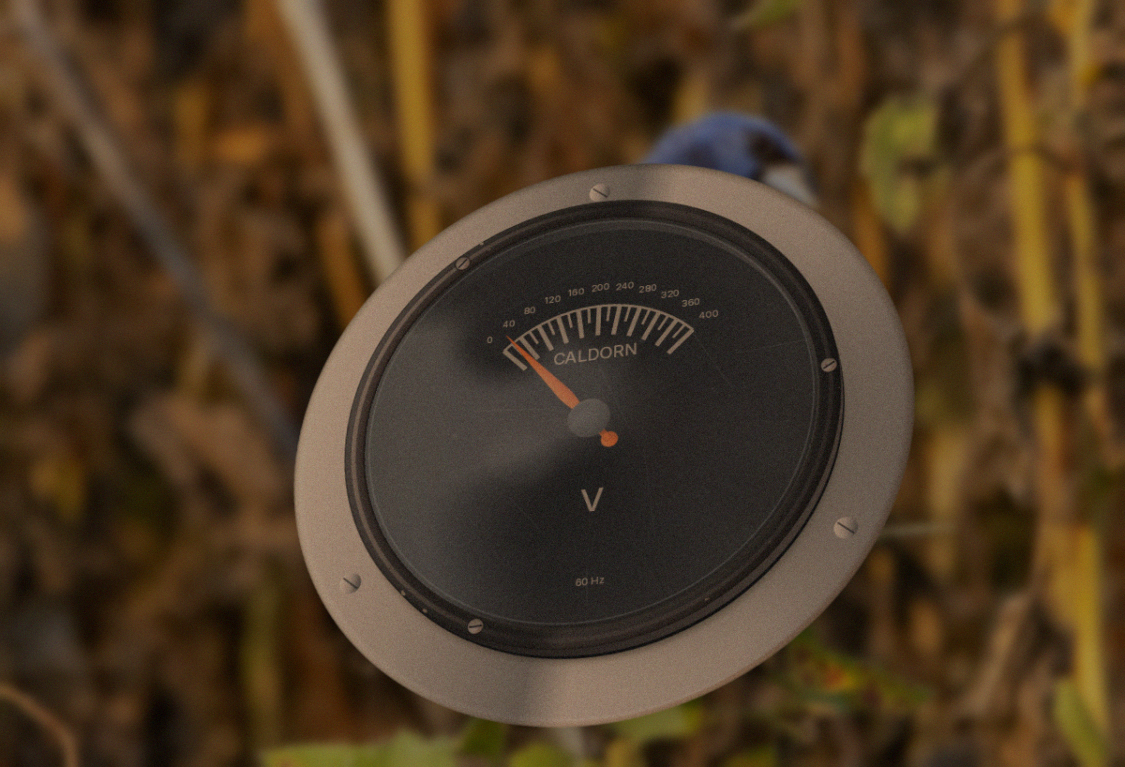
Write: 20 V
